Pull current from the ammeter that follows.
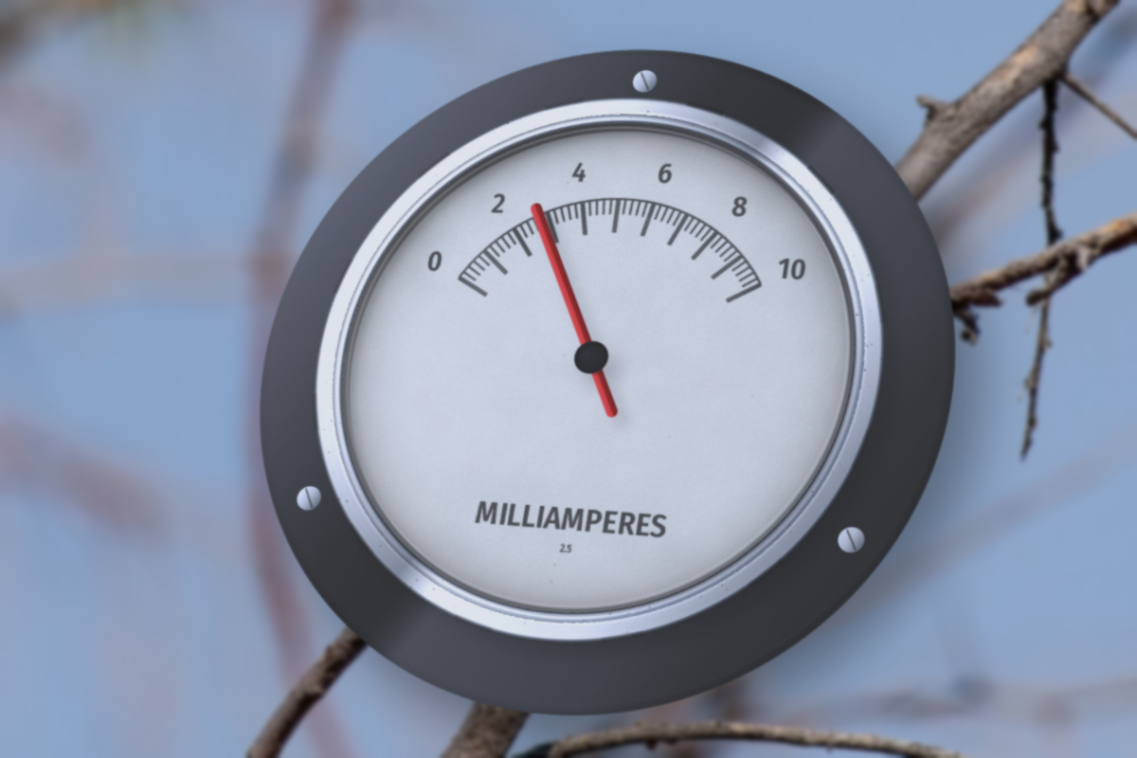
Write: 2.8 mA
